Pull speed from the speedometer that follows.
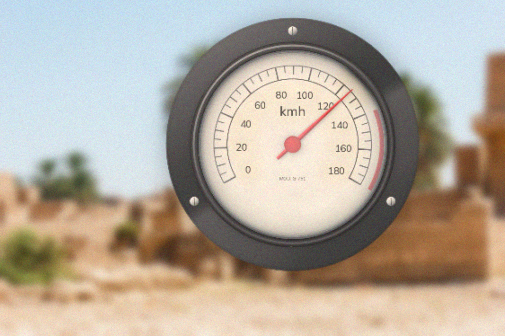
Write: 125 km/h
